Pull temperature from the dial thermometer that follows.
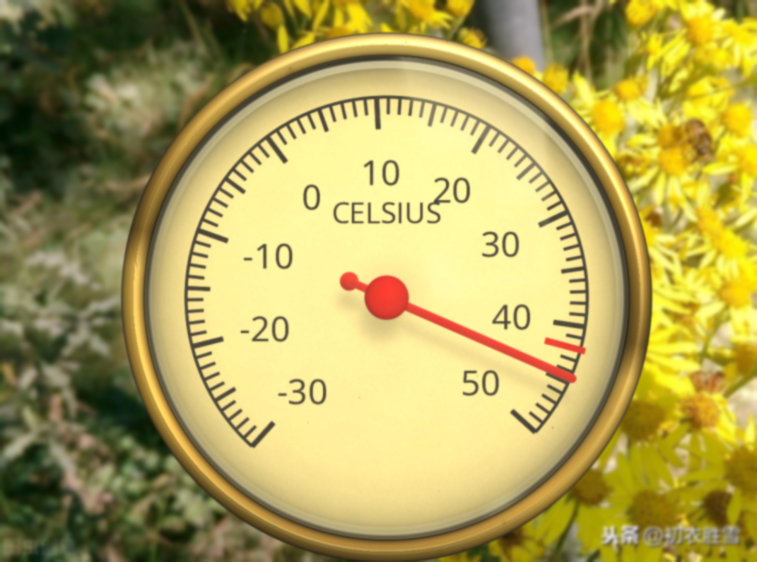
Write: 44.5 °C
